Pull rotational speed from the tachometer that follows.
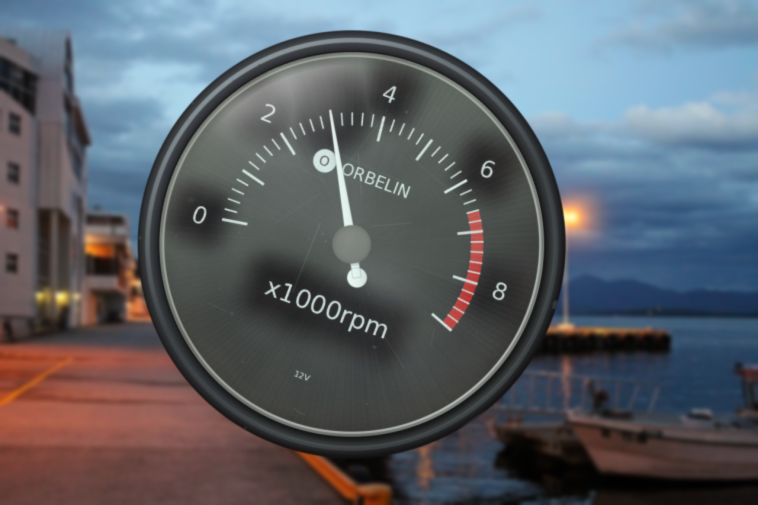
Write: 3000 rpm
